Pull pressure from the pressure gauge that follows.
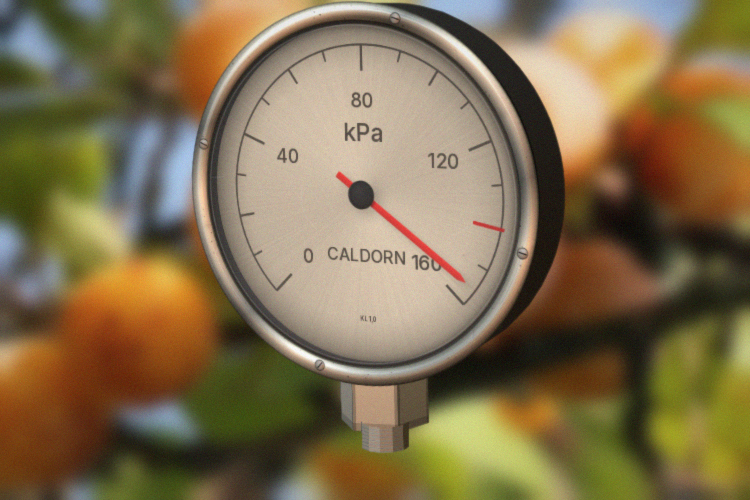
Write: 155 kPa
